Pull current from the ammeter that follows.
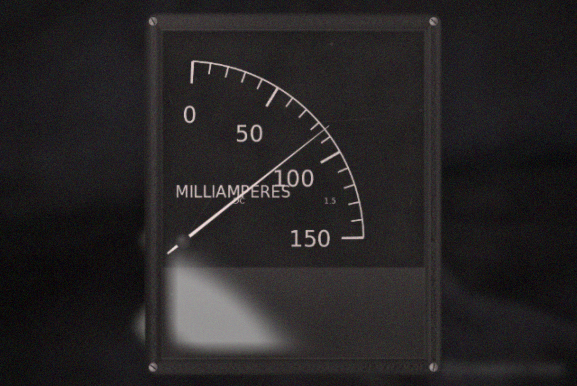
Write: 85 mA
